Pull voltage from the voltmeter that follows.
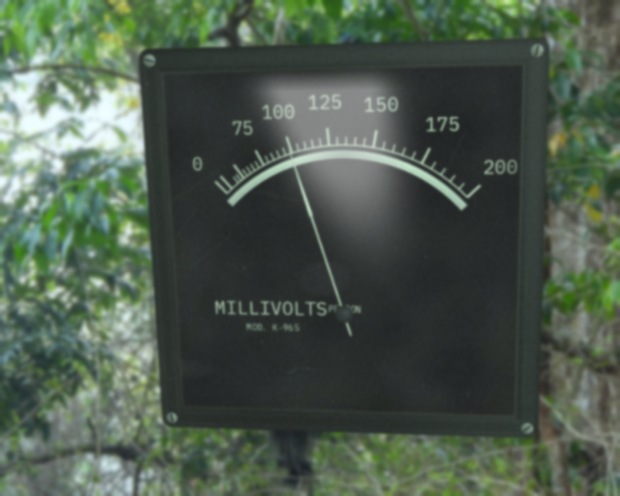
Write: 100 mV
